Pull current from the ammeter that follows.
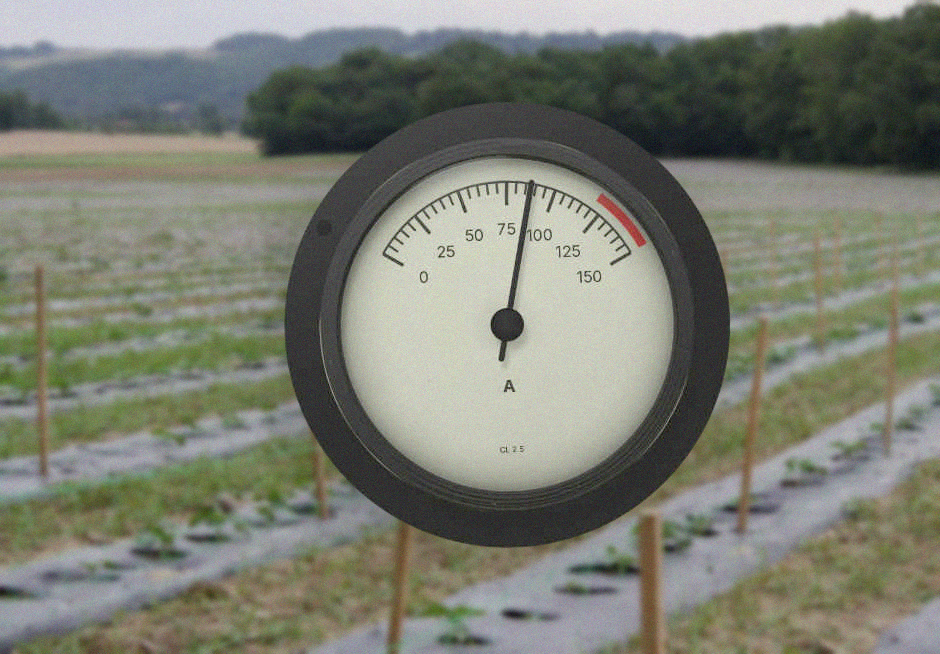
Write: 87.5 A
